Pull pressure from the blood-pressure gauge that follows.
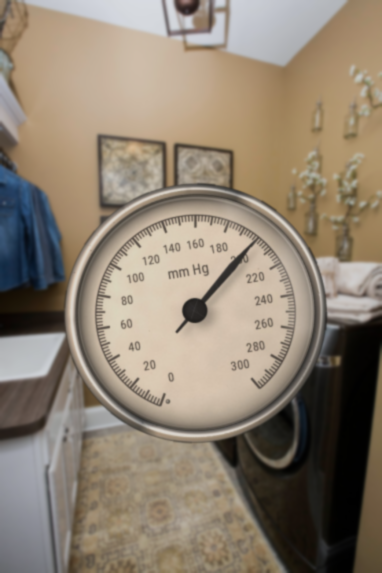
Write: 200 mmHg
